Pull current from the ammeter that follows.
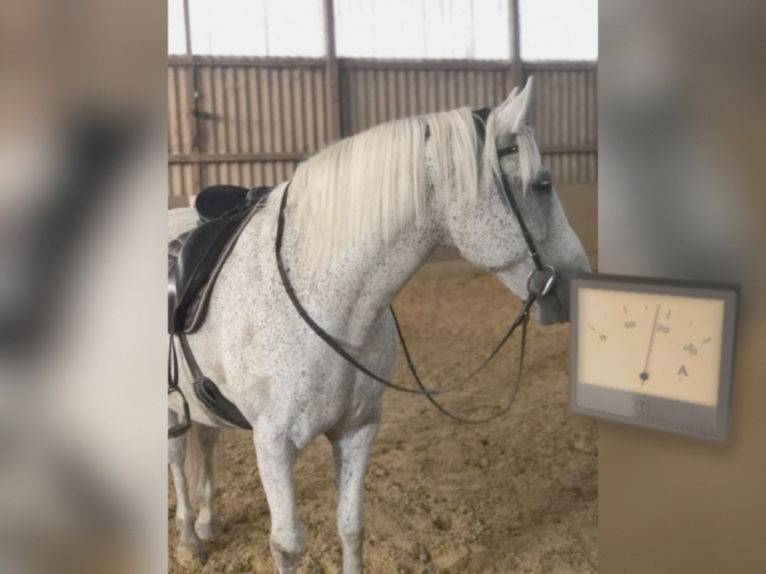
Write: 17.5 A
